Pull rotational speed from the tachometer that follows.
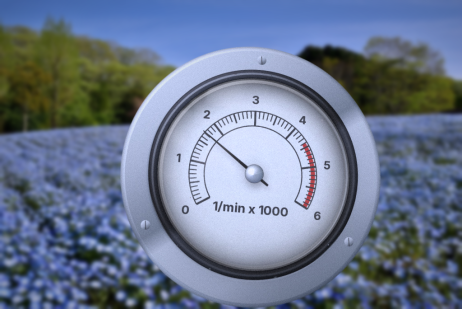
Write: 1700 rpm
